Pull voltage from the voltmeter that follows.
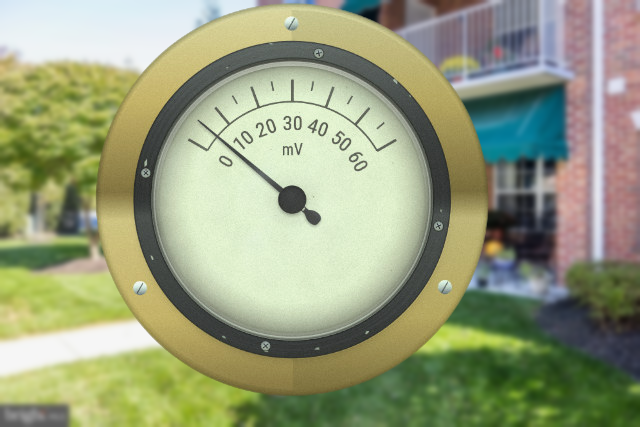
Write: 5 mV
